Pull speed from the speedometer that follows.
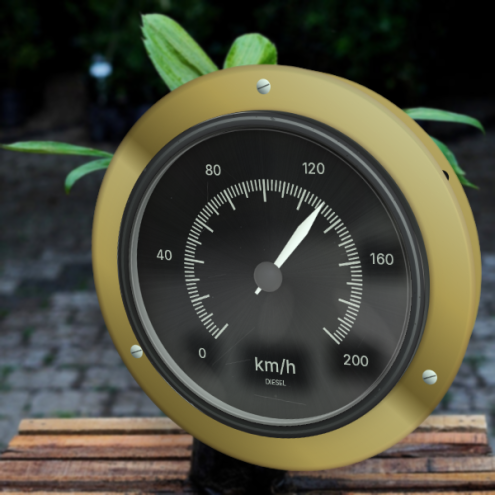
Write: 130 km/h
